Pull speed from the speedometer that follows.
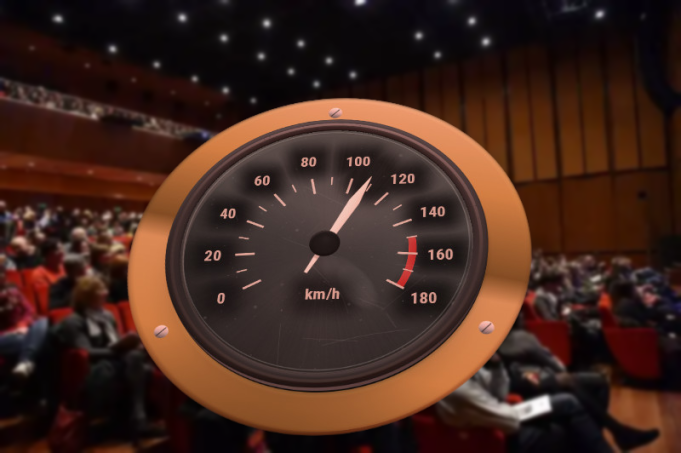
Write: 110 km/h
